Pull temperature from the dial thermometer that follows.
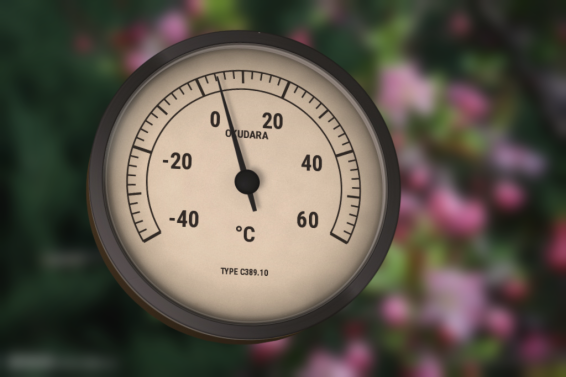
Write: 4 °C
